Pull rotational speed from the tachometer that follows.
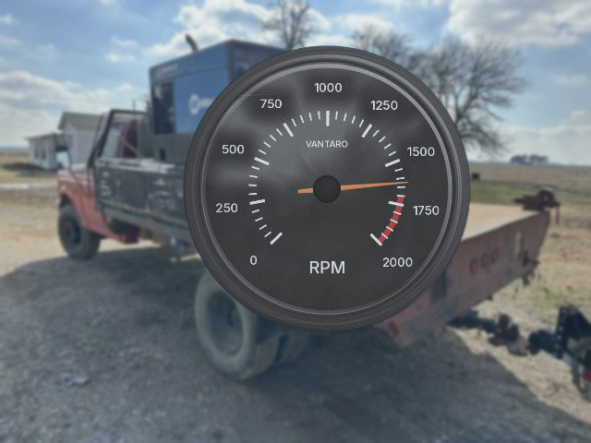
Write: 1625 rpm
